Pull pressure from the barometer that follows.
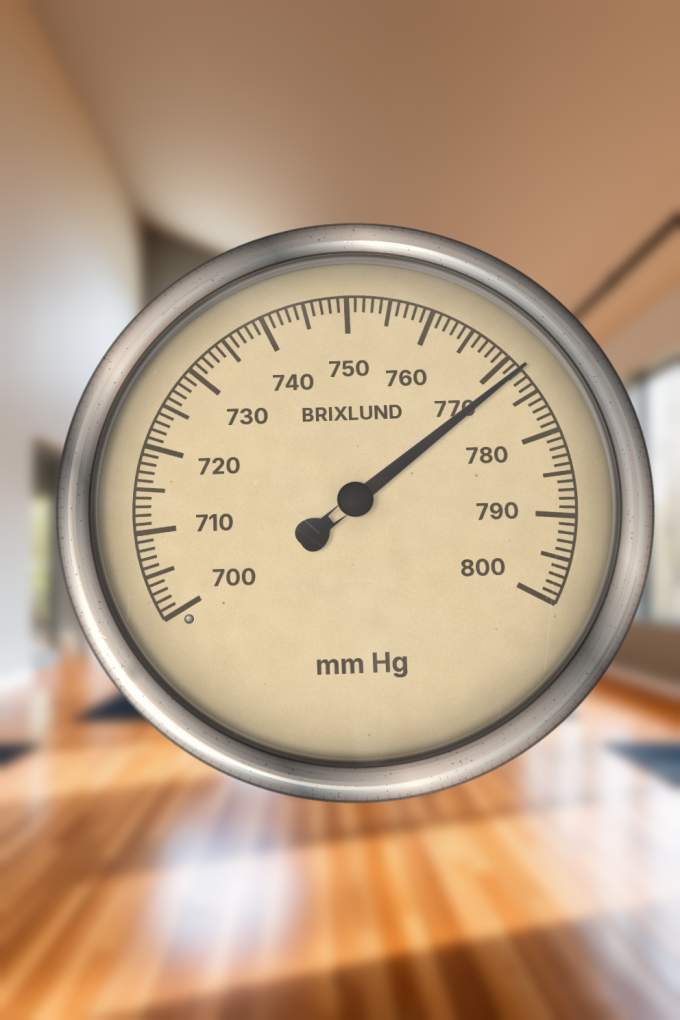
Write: 772 mmHg
